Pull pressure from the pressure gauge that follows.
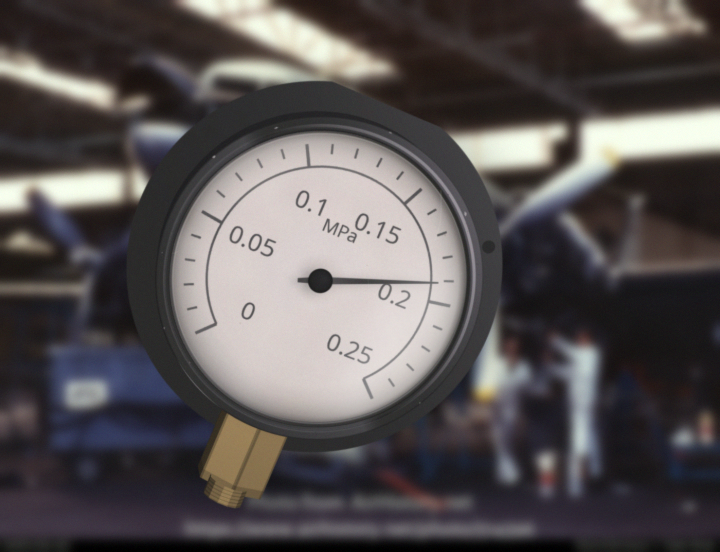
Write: 0.19 MPa
